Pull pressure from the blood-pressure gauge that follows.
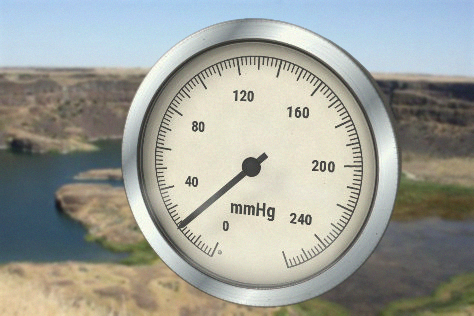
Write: 20 mmHg
